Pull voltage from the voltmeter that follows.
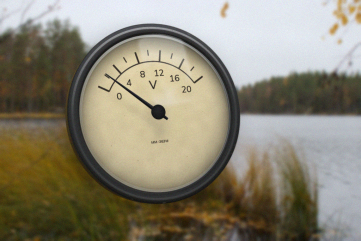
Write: 2 V
